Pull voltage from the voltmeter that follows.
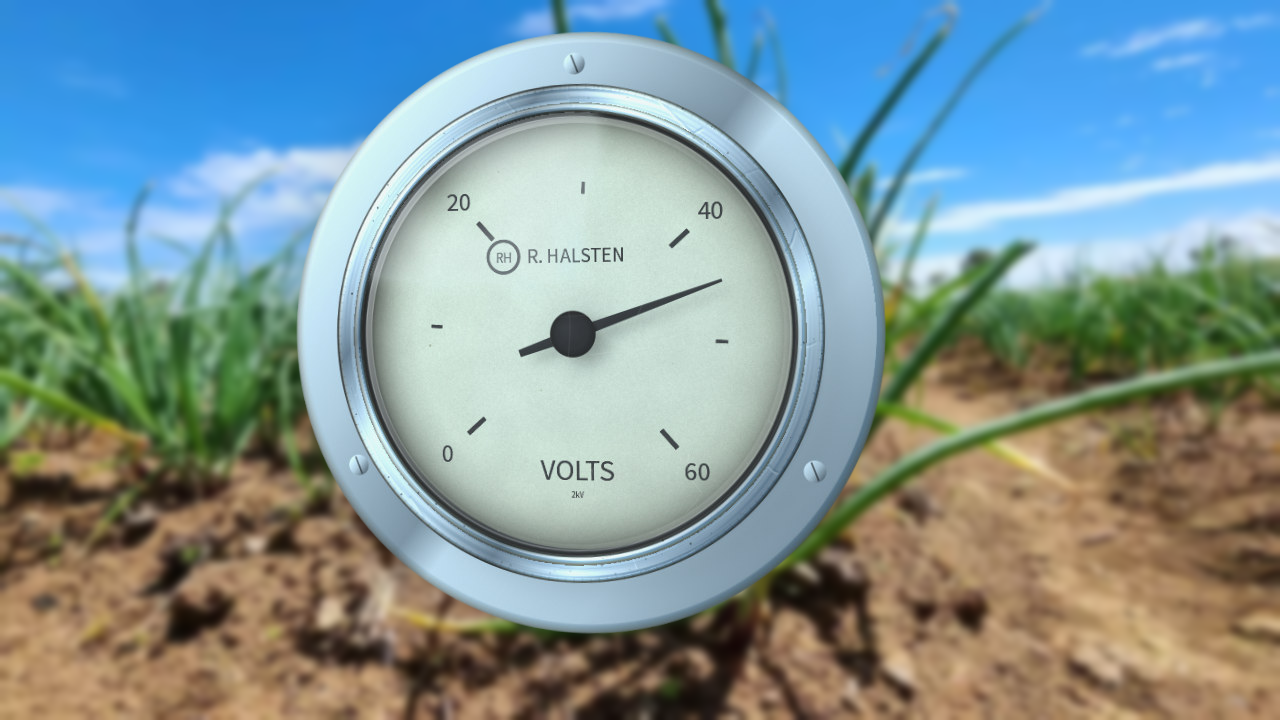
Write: 45 V
